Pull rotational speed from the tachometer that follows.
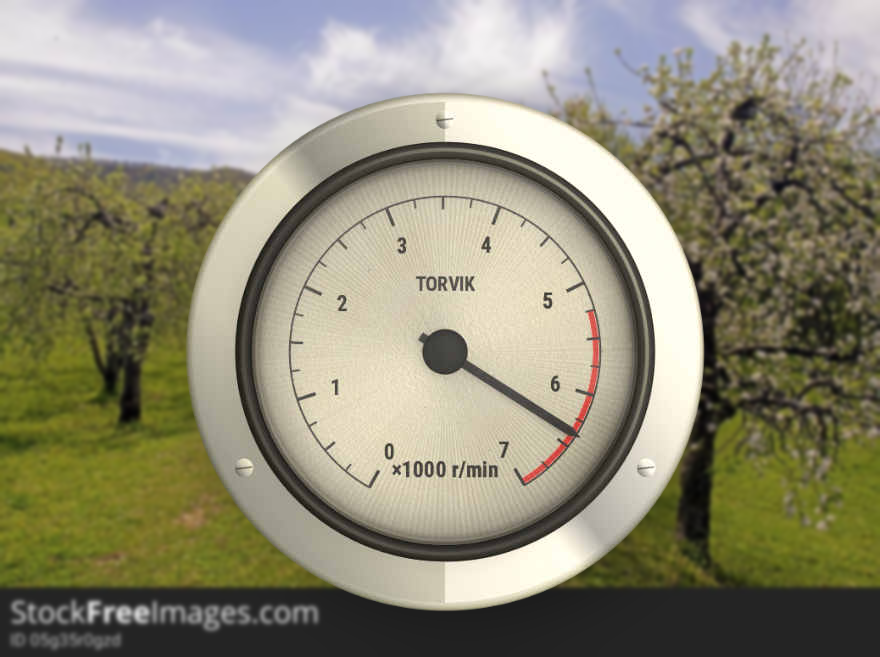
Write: 6375 rpm
